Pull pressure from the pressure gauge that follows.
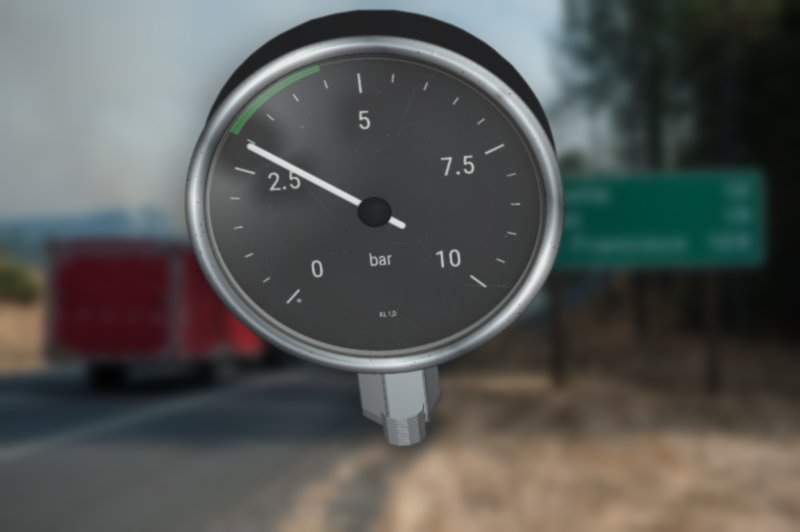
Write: 3 bar
